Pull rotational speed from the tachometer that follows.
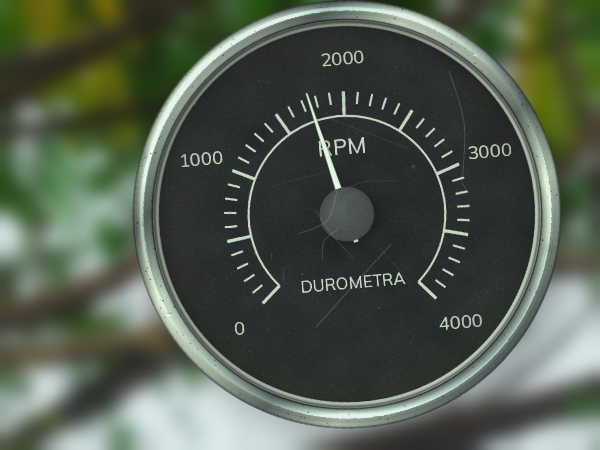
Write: 1750 rpm
